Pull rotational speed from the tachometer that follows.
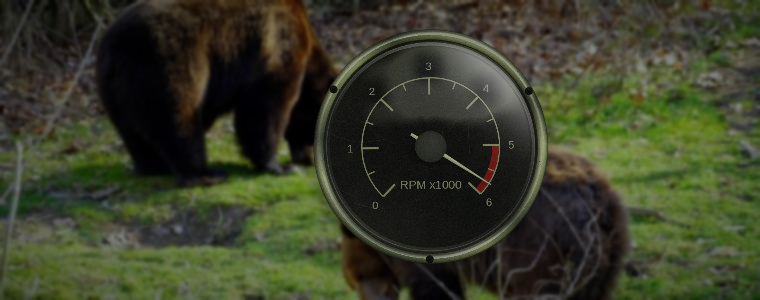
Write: 5750 rpm
